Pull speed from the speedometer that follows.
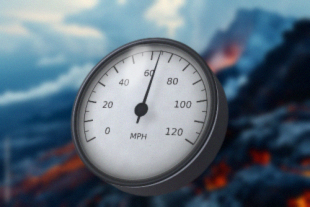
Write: 65 mph
